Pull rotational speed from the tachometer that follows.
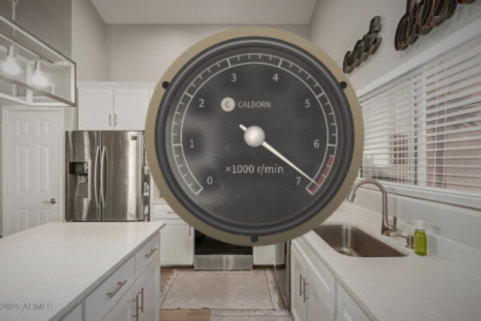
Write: 6800 rpm
